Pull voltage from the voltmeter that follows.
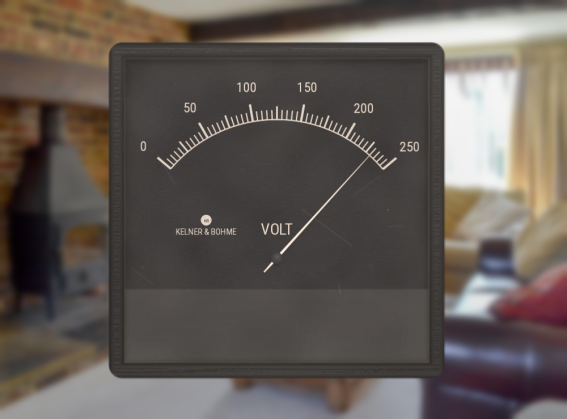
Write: 230 V
